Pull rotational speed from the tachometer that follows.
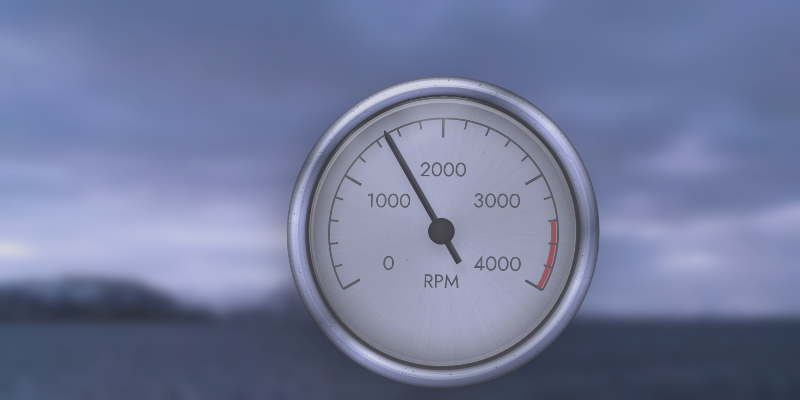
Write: 1500 rpm
